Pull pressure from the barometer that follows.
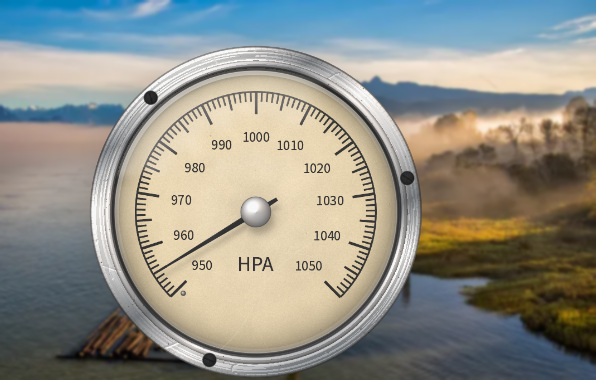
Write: 955 hPa
